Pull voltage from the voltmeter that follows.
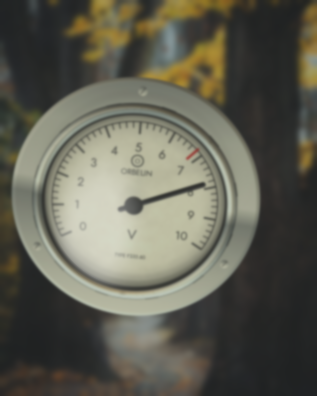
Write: 7.8 V
